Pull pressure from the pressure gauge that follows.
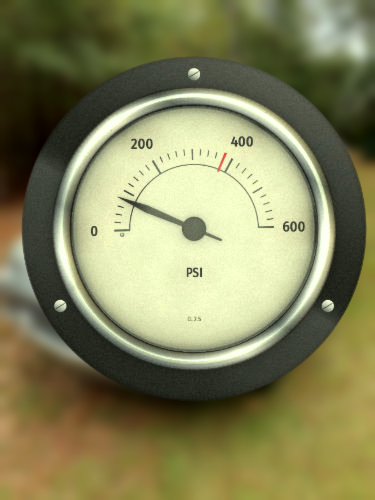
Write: 80 psi
